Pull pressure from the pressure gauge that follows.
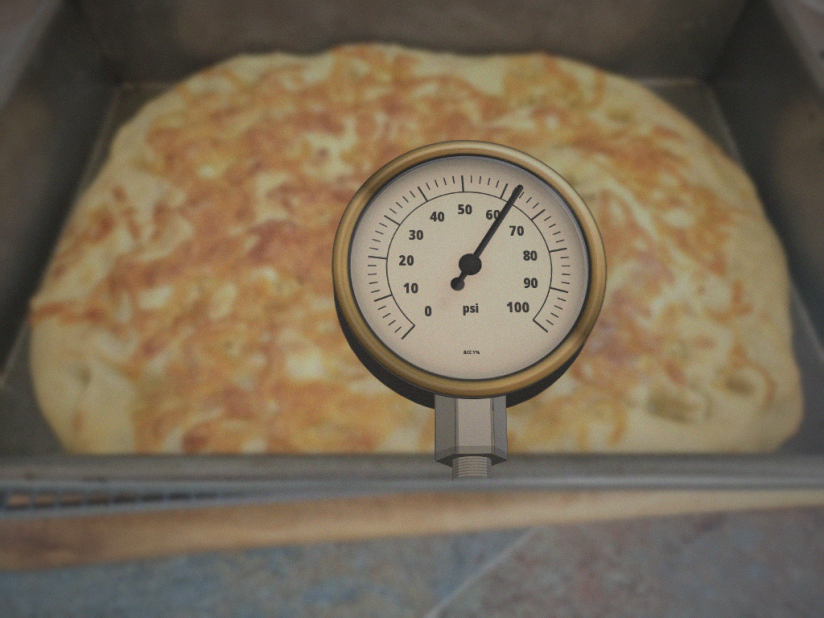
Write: 63 psi
